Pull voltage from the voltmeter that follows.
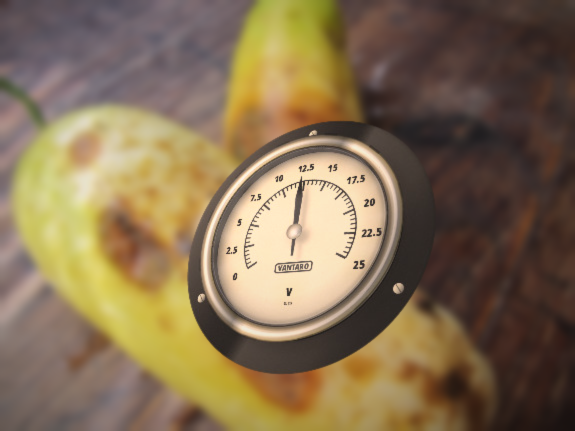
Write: 12.5 V
